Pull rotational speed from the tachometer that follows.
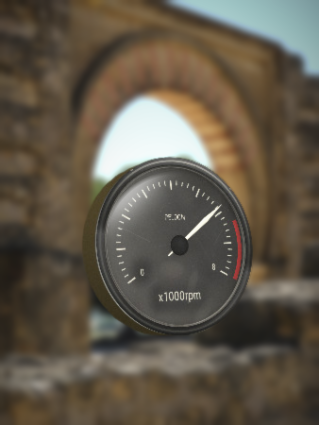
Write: 5800 rpm
